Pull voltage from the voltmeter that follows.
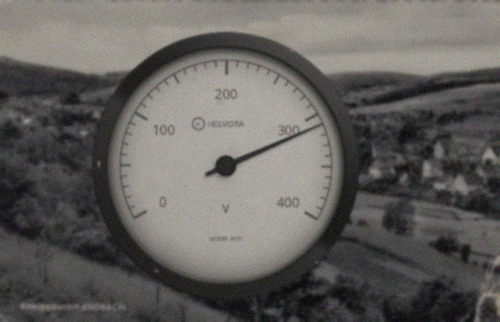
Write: 310 V
